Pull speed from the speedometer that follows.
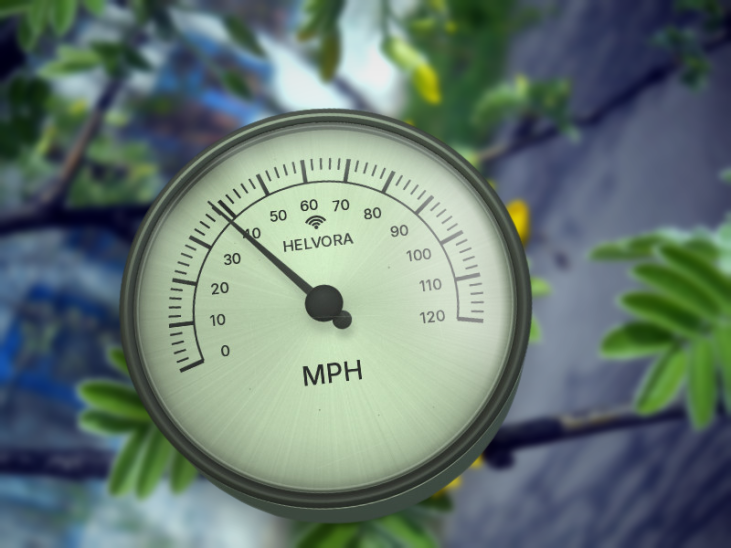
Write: 38 mph
